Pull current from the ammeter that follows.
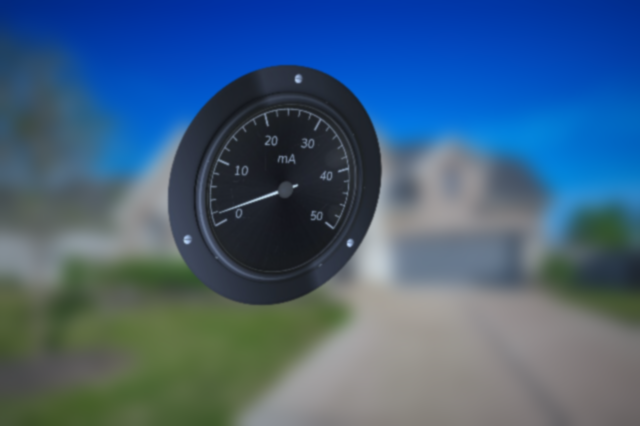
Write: 2 mA
